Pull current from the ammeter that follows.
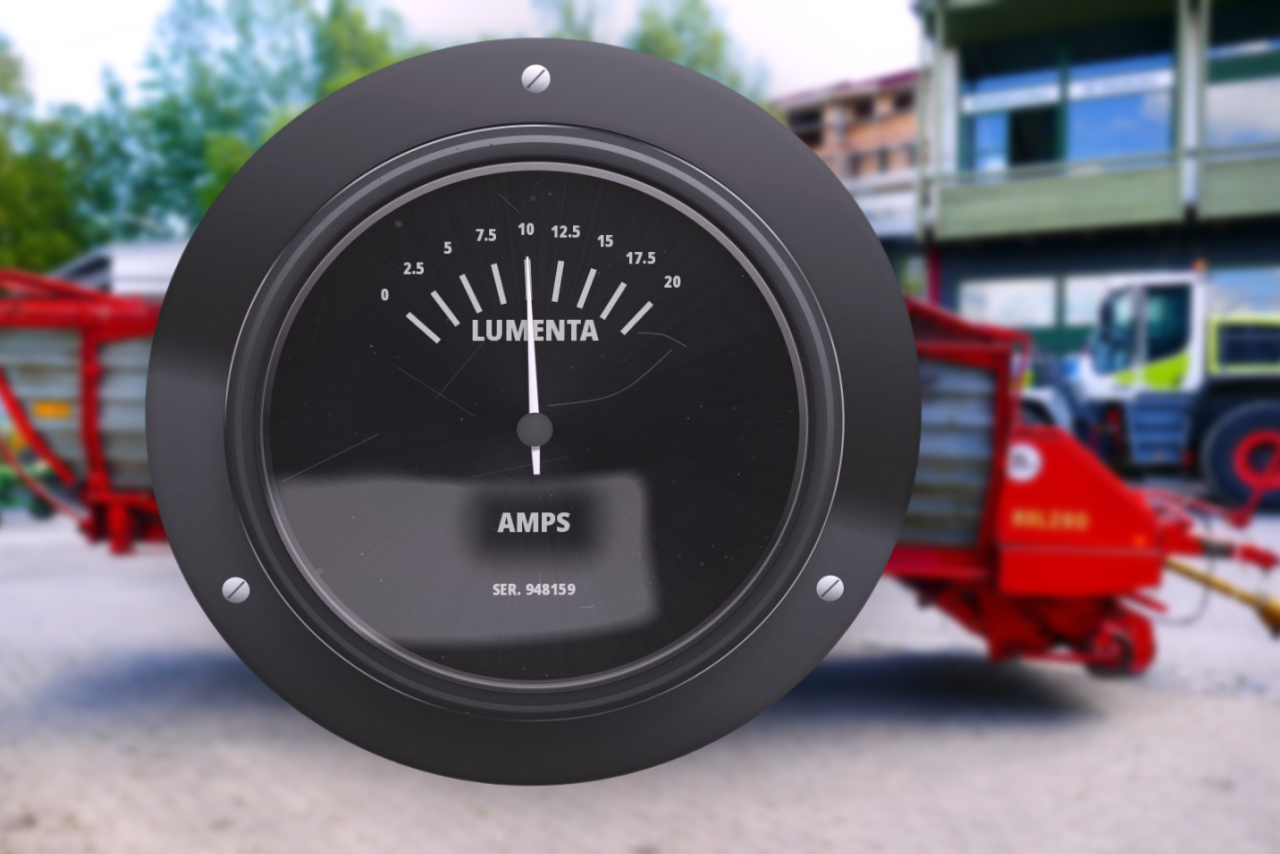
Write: 10 A
